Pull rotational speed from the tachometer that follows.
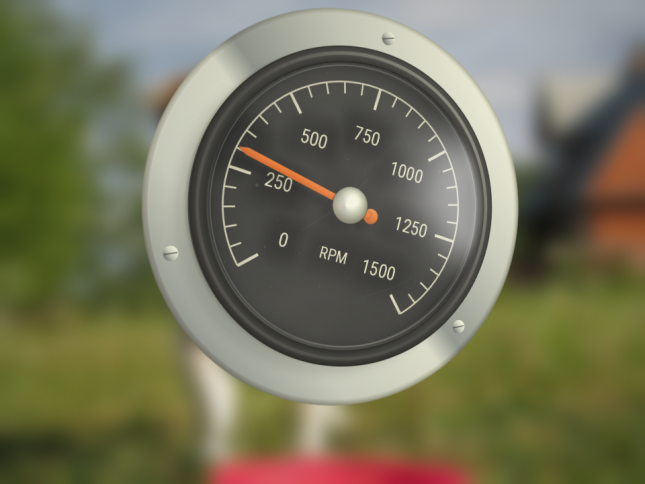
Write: 300 rpm
